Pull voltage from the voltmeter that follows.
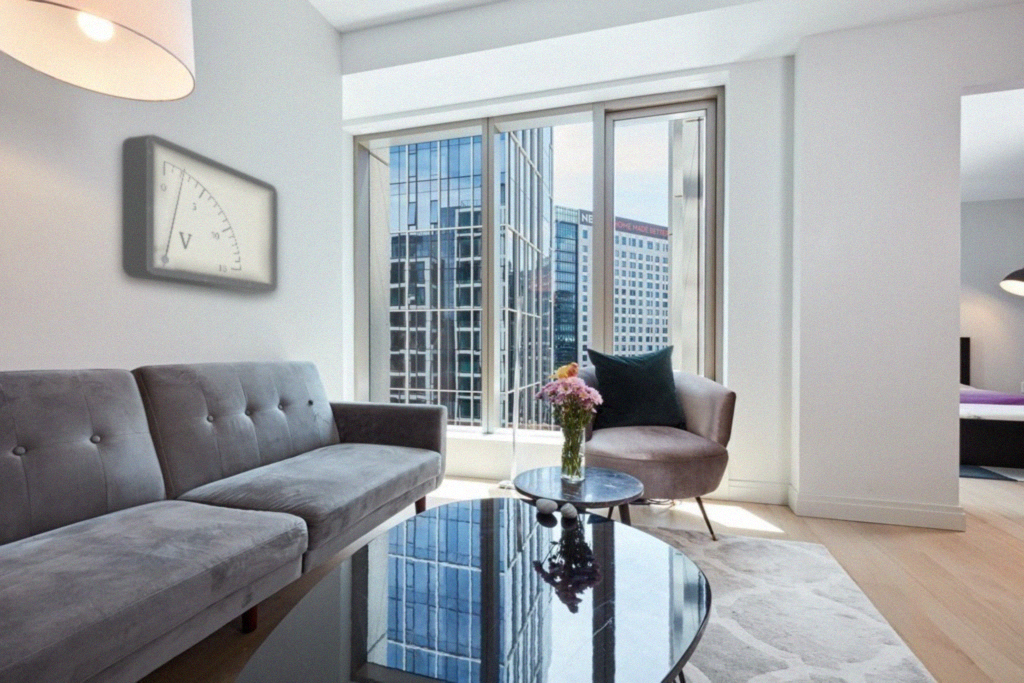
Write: 2 V
